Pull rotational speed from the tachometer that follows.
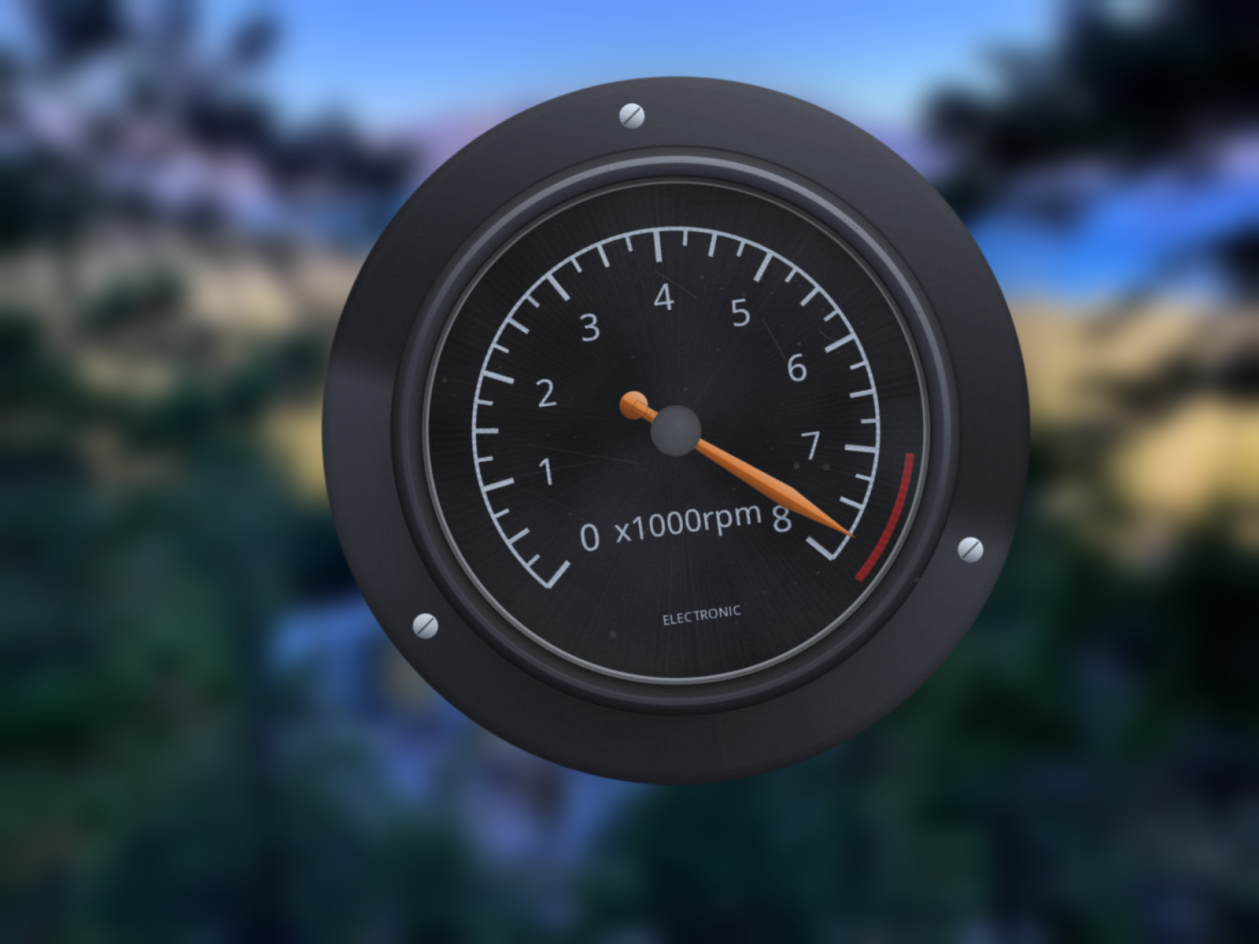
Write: 7750 rpm
